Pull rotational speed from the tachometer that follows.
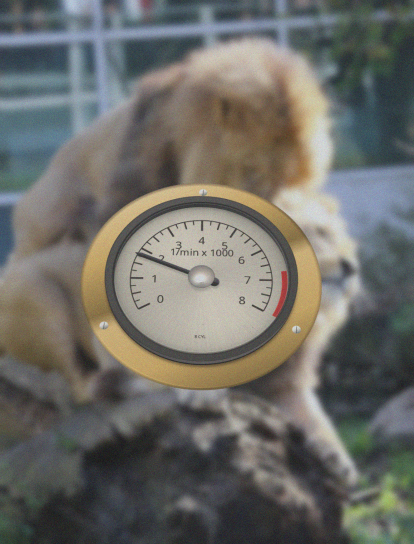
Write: 1750 rpm
